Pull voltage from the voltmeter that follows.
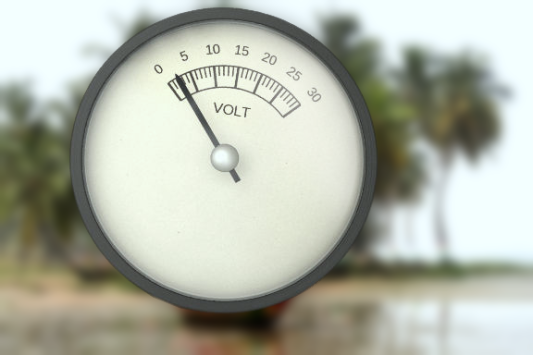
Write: 2 V
